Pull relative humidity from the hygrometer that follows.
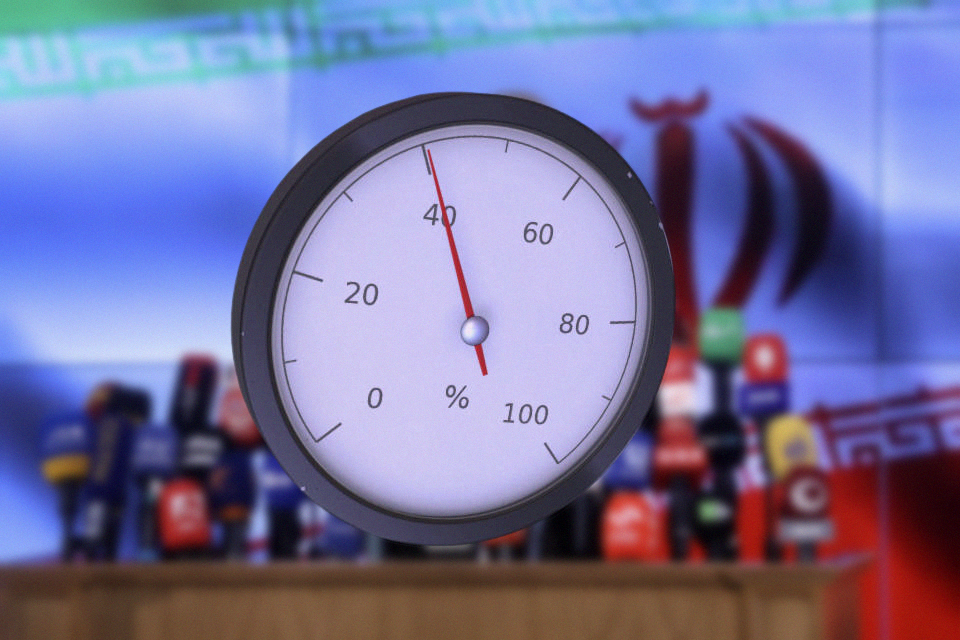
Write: 40 %
